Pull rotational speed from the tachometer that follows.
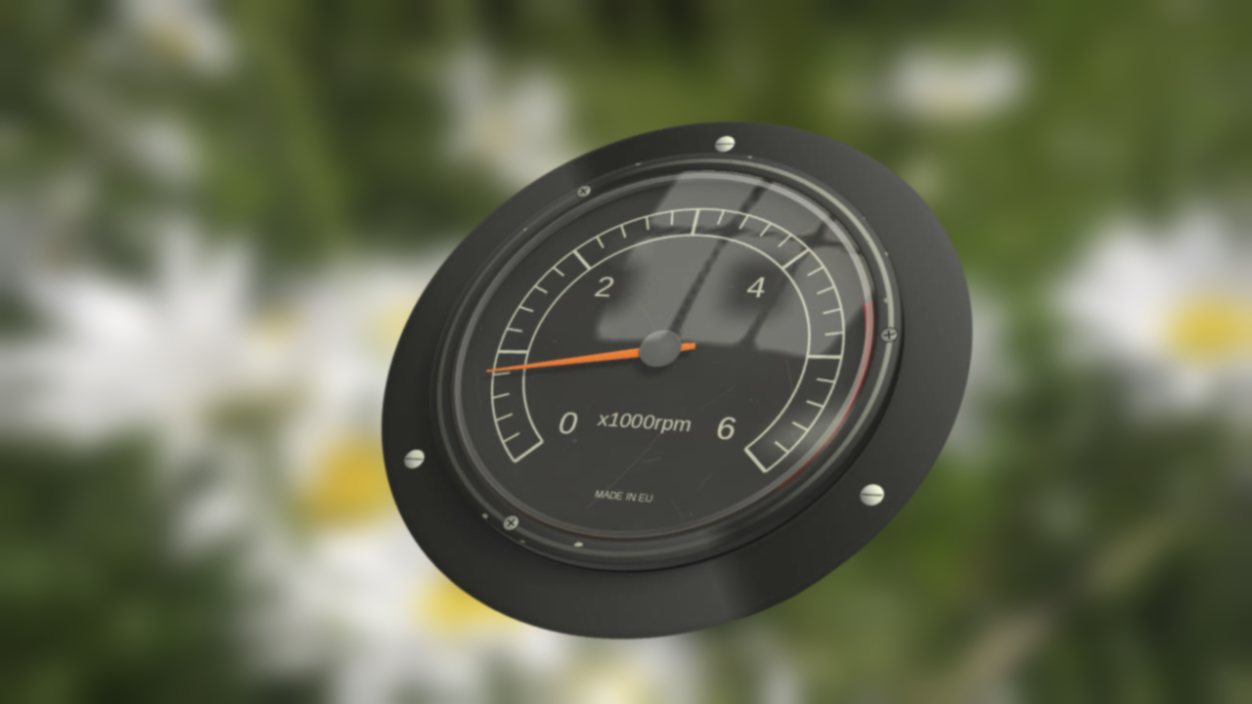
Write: 800 rpm
